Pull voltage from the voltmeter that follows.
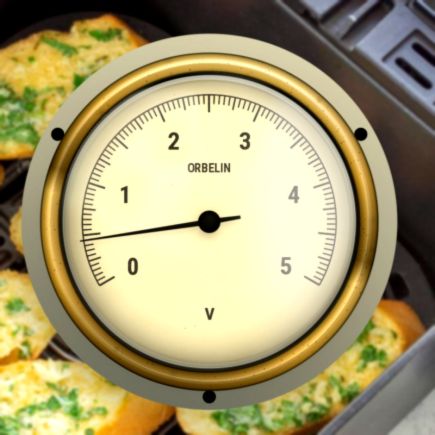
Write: 0.45 V
